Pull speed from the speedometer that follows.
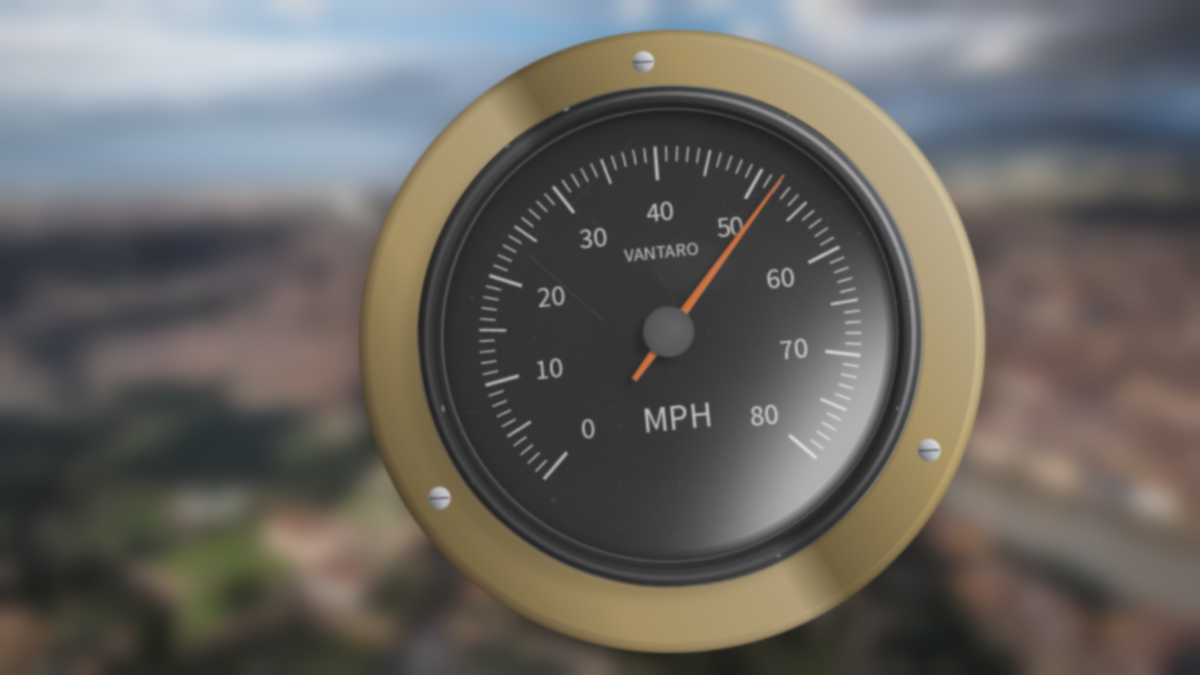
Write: 52 mph
